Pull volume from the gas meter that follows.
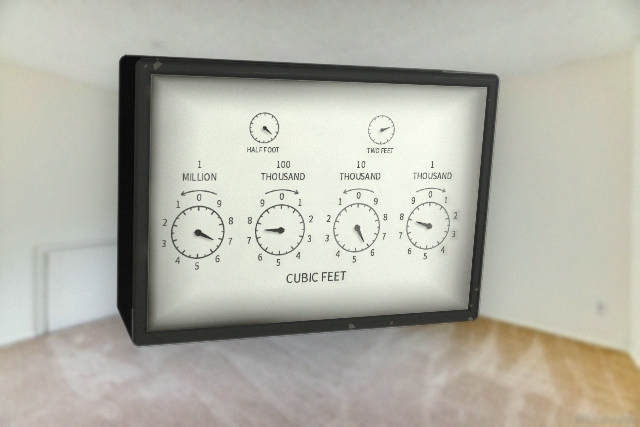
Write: 675800 ft³
